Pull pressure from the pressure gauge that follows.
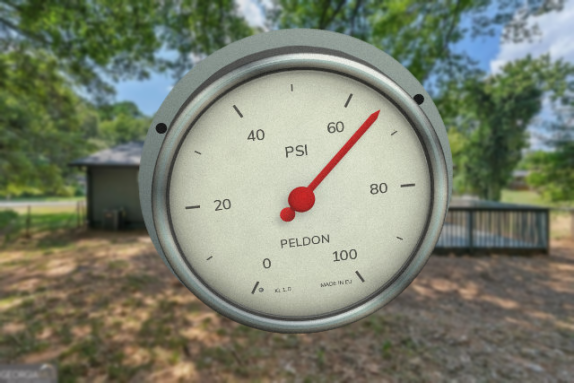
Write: 65 psi
